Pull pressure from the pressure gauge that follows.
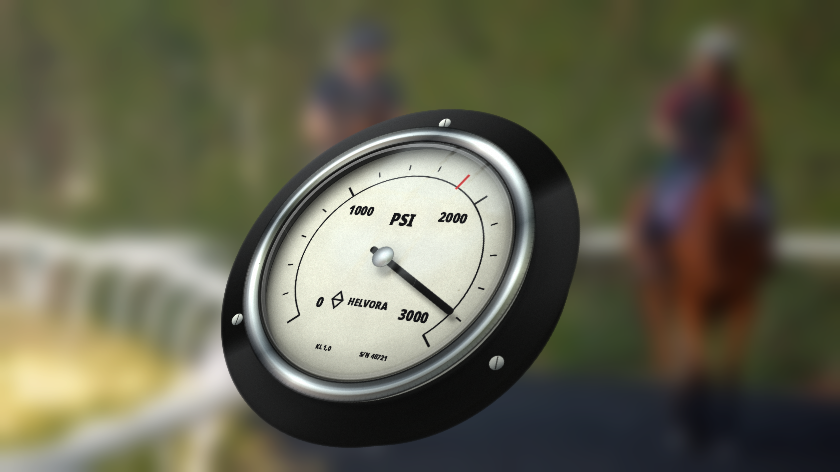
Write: 2800 psi
